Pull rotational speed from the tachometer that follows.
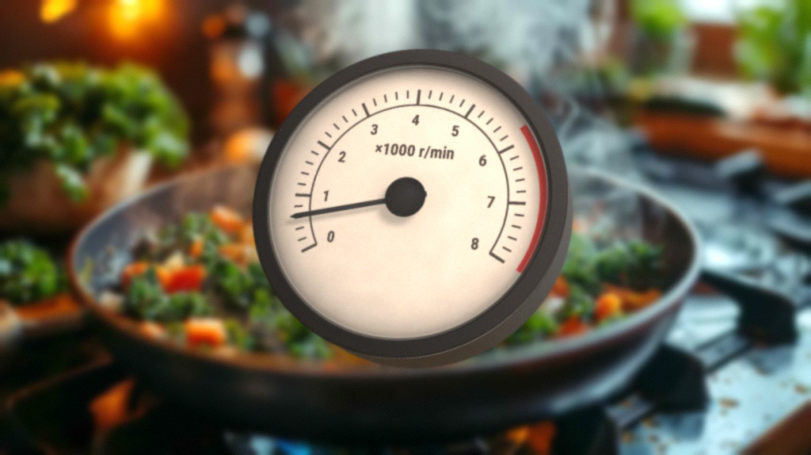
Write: 600 rpm
